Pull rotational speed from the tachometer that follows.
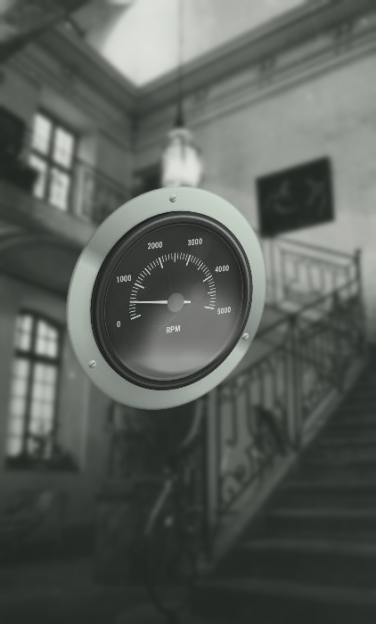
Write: 500 rpm
